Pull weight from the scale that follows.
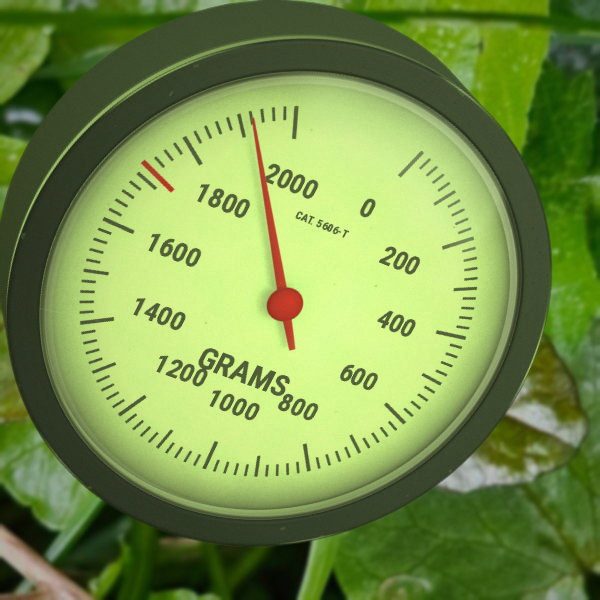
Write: 1920 g
